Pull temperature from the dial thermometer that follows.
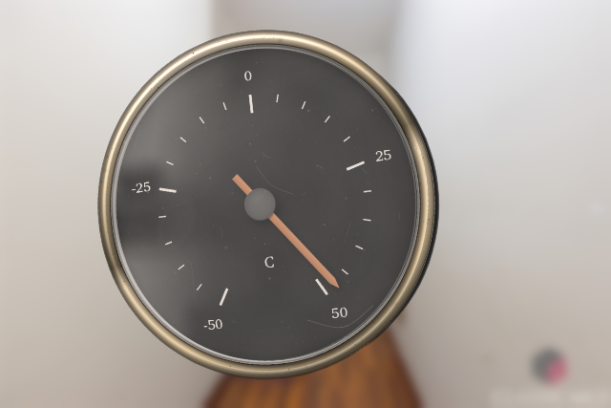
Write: 47.5 °C
